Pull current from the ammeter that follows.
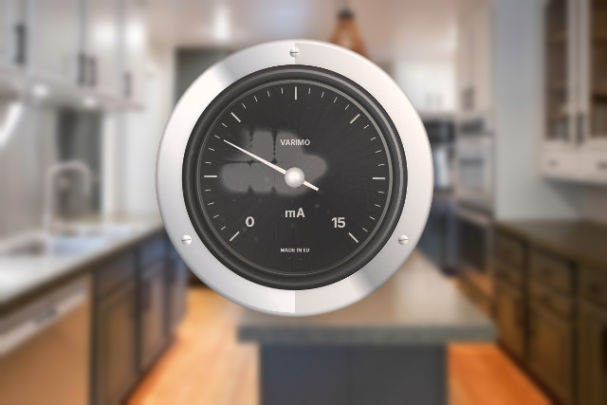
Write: 4 mA
